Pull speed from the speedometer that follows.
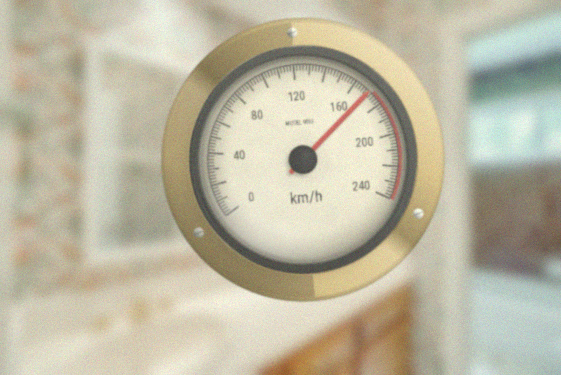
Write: 170 km/h
